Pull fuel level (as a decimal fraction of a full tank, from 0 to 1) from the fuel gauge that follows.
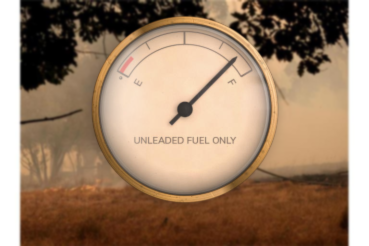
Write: 0.875
